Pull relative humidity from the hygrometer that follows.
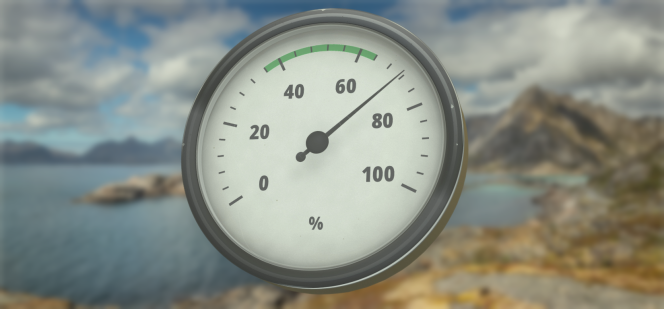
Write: 72 %
